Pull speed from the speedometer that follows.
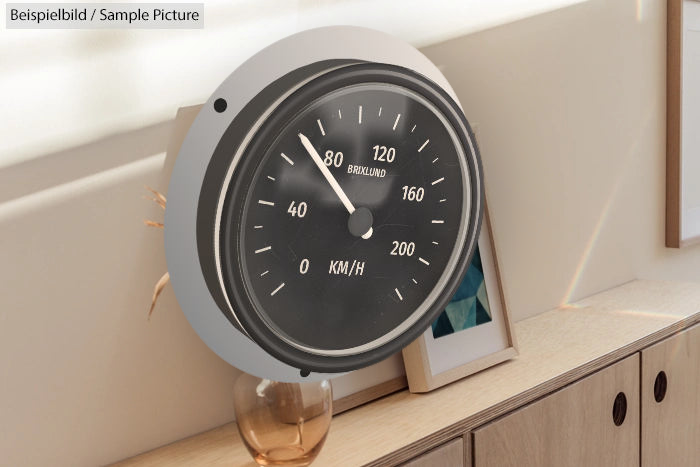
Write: 70 km/h
